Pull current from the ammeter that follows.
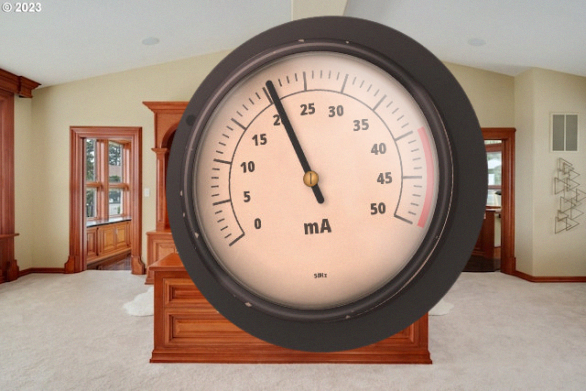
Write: 21 mA
